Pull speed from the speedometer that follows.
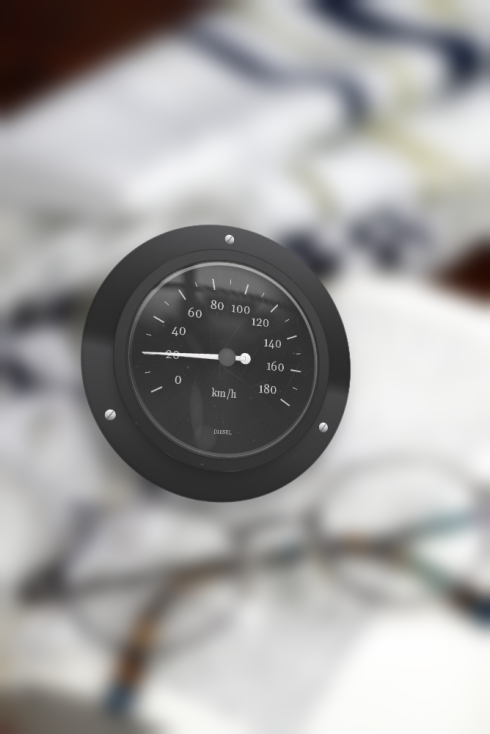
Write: 20 km/h
